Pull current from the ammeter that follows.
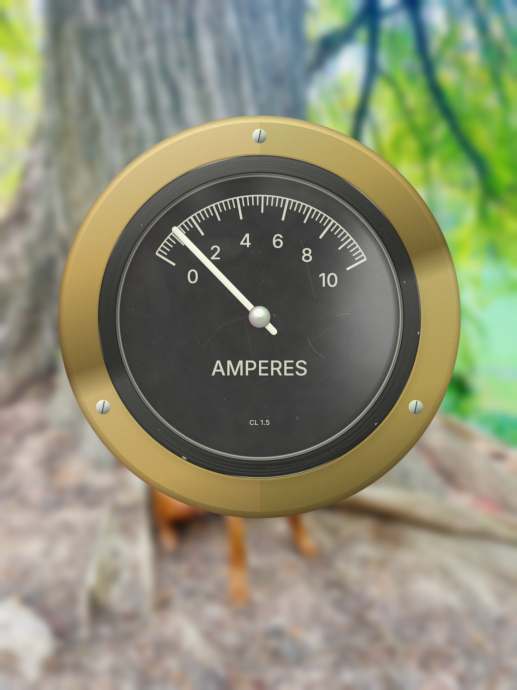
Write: 1.2 A
